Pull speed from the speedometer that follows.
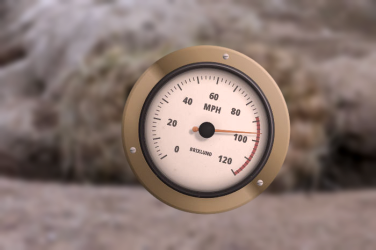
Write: 96 mph
